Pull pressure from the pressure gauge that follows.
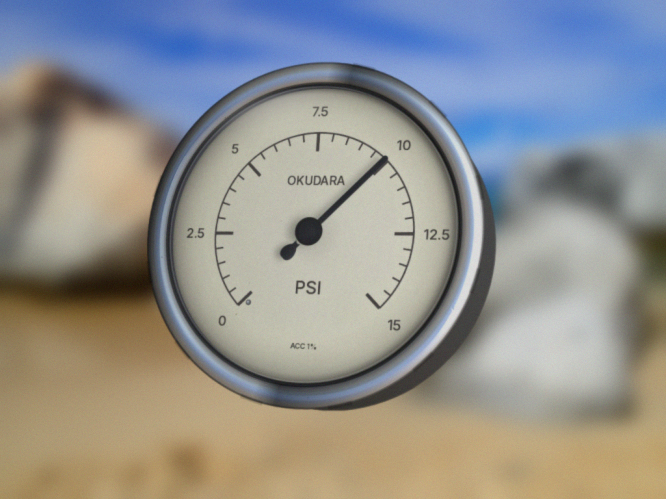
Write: 10 psi
